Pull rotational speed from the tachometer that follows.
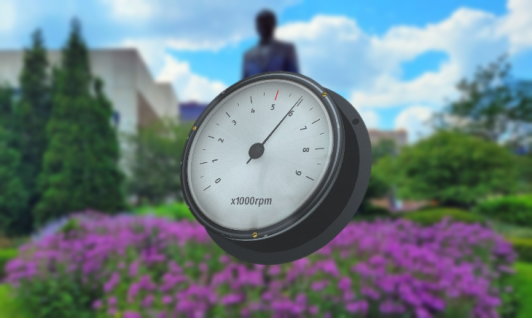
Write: 6000 rpm
